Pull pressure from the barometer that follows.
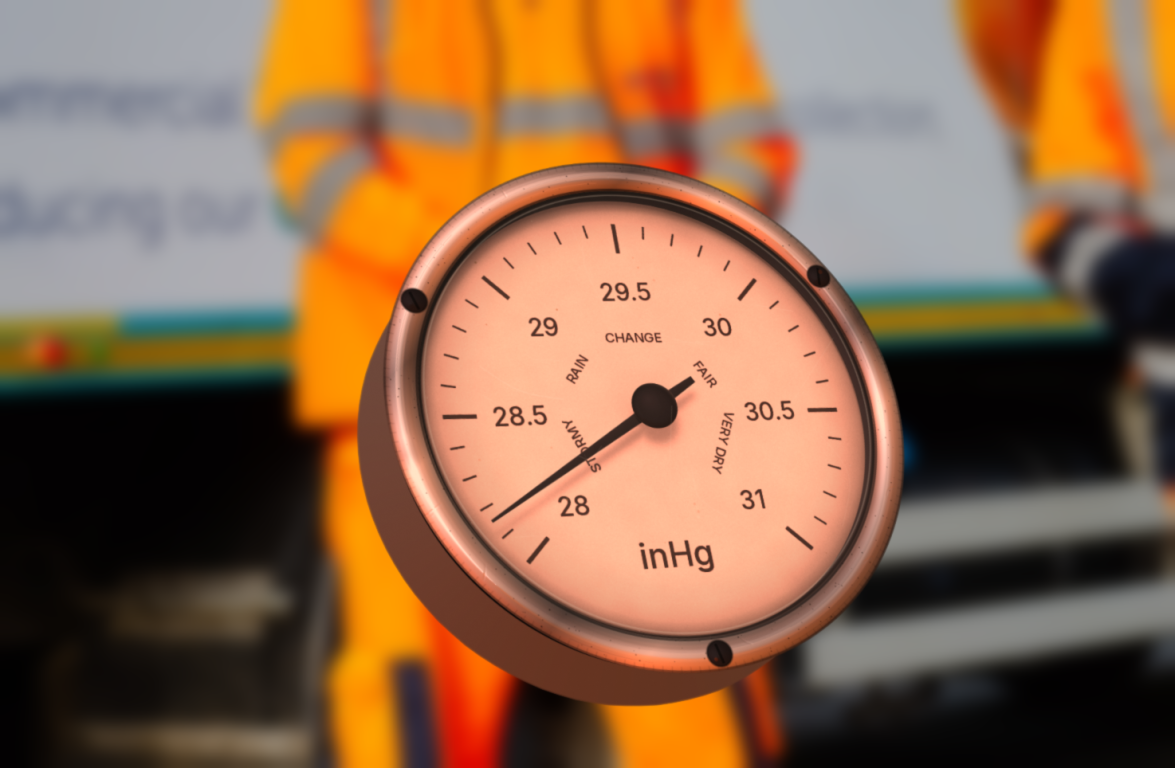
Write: 28.15 inHg
